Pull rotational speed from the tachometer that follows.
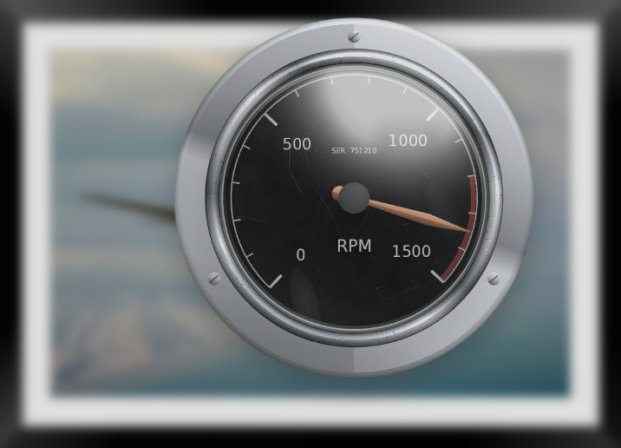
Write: 1350 rpm
